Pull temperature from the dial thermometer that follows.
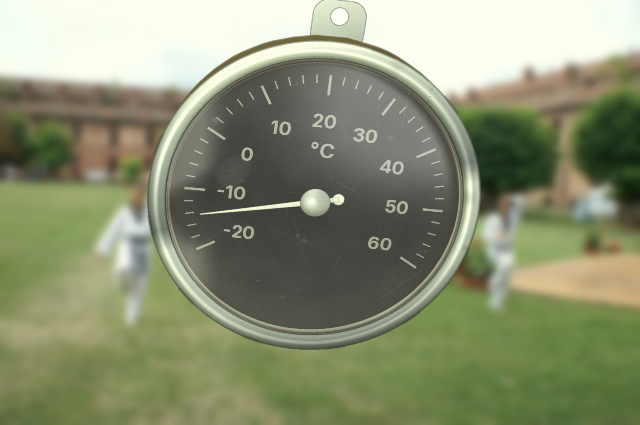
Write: -14 °C
